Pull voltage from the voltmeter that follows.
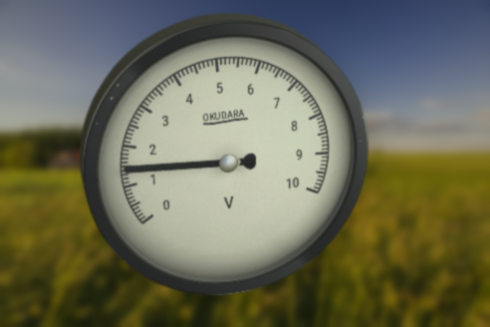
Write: 1.5 V
